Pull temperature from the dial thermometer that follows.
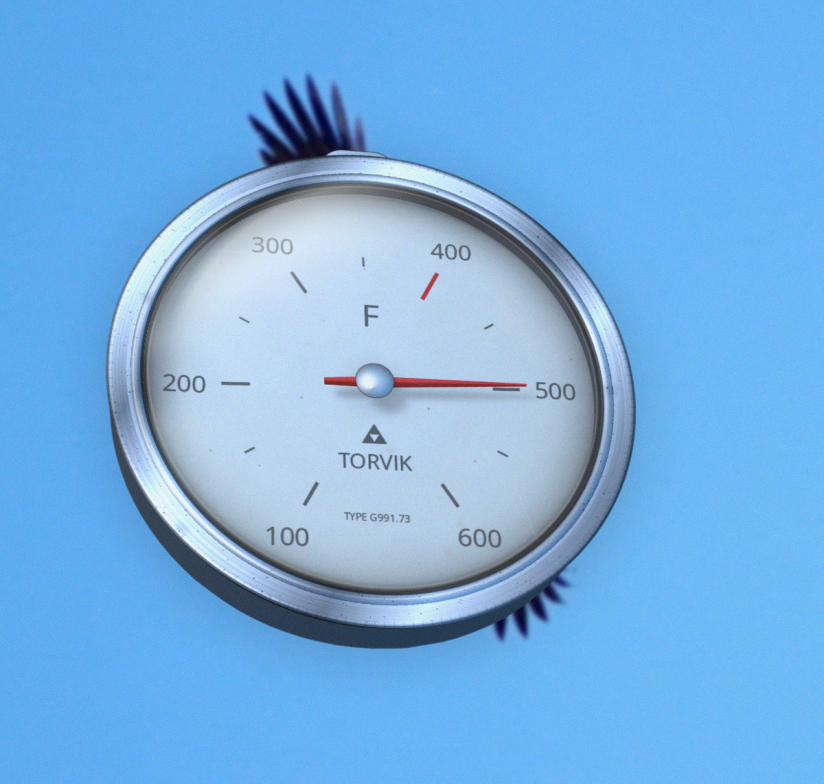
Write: 500 °F
